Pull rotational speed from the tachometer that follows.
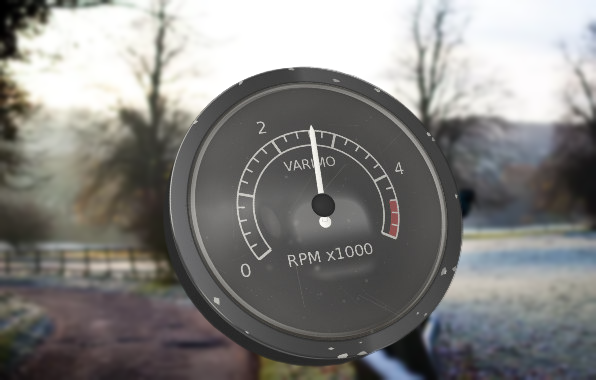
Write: 2600 rpm
